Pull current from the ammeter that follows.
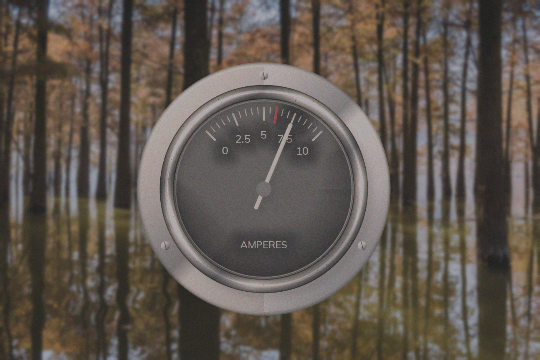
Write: 7.5 A
